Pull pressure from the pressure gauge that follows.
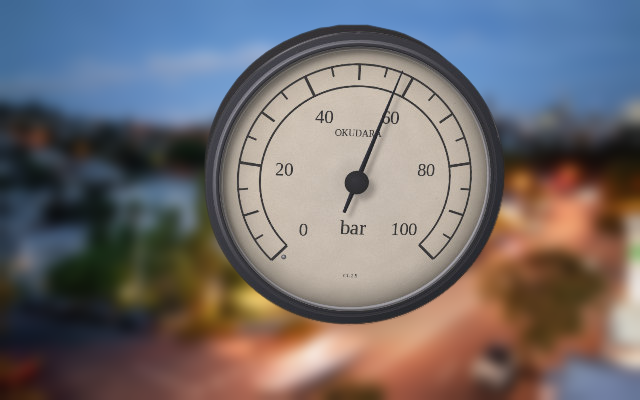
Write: 57.5 bar
